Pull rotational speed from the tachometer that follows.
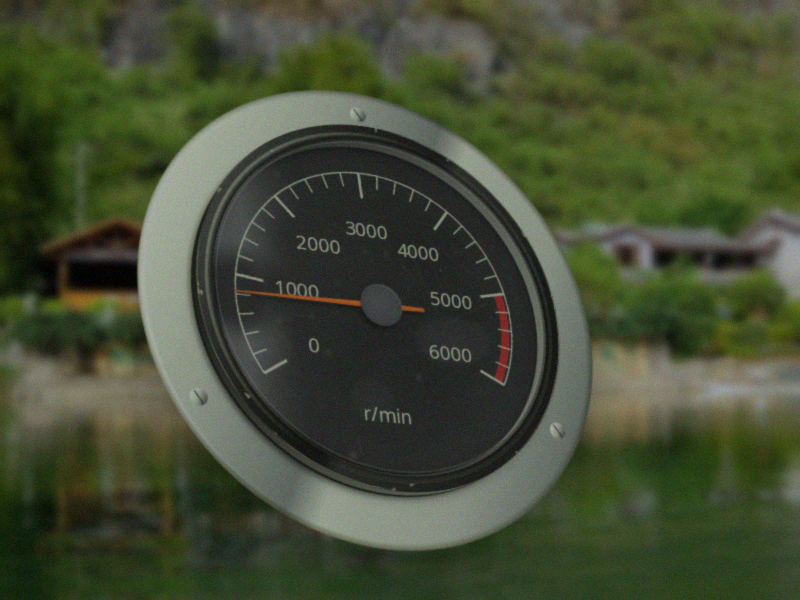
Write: 800 rpm
